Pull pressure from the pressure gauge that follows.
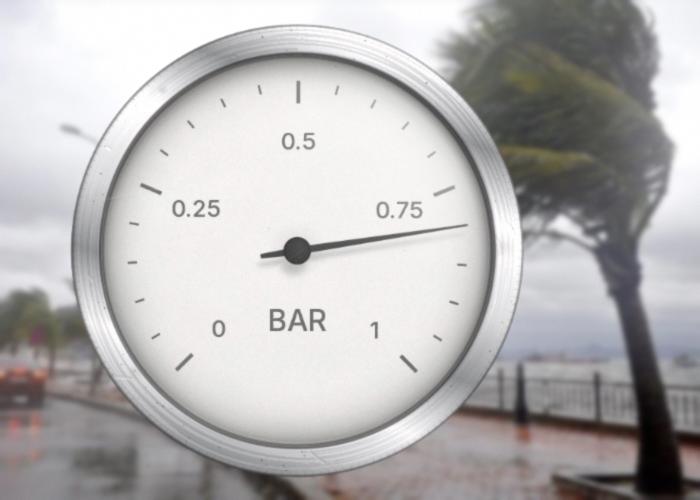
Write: 0.8 bar
